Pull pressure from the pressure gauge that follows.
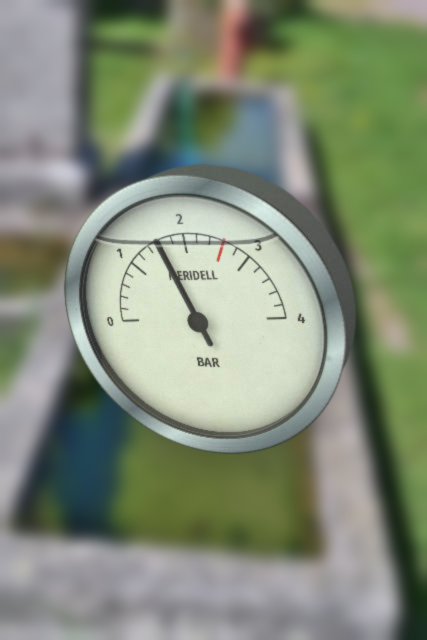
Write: 1.6 bar
